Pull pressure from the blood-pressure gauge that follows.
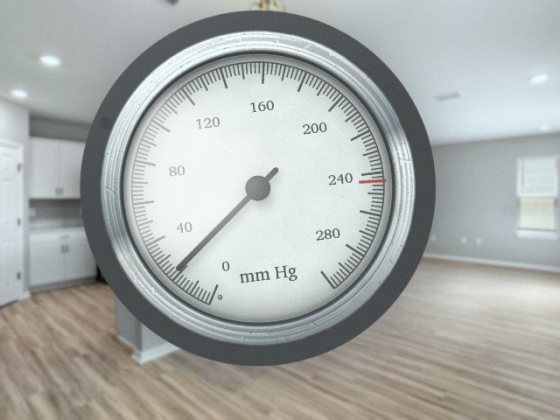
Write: 22 mmHg
